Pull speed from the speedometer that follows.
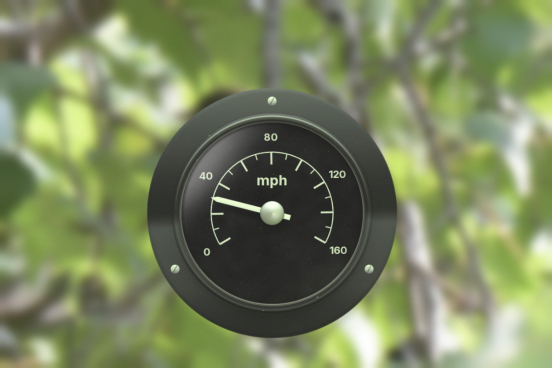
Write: 30 mph
